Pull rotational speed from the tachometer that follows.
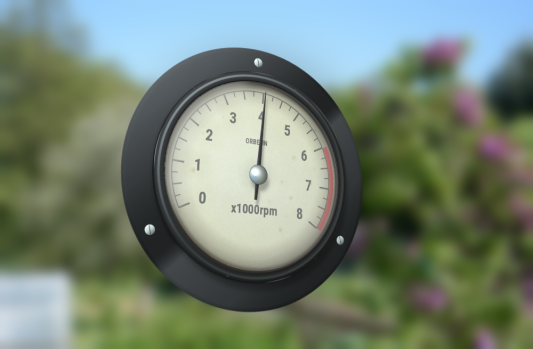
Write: 4000 rpm
